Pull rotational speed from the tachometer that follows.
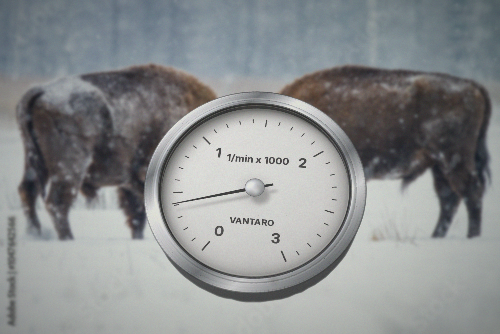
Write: 400 rpm
